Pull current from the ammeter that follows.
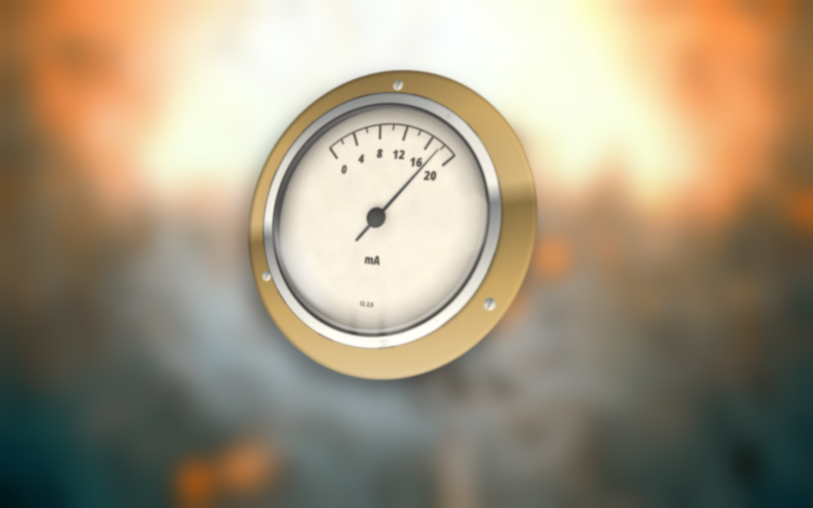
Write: 18 mA
